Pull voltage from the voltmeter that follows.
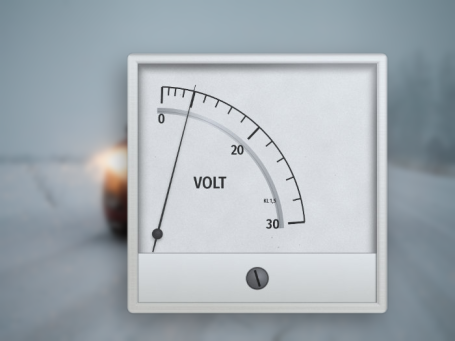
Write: 10 V
